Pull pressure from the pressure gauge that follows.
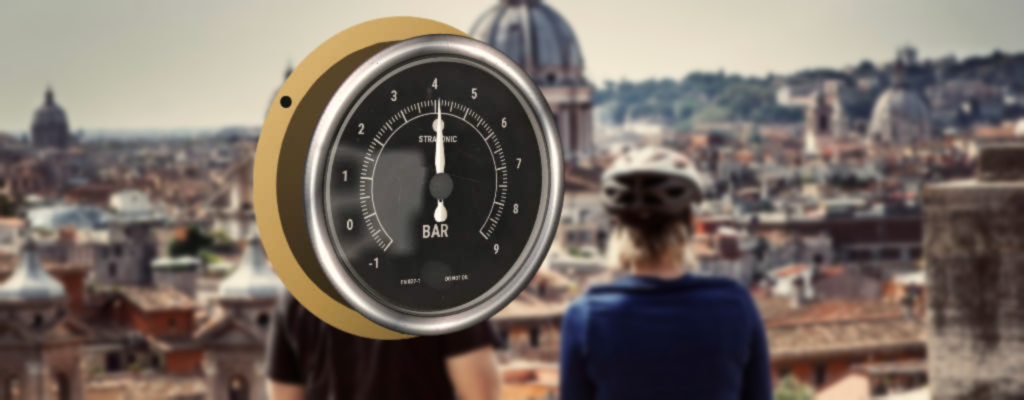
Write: 4 bar
